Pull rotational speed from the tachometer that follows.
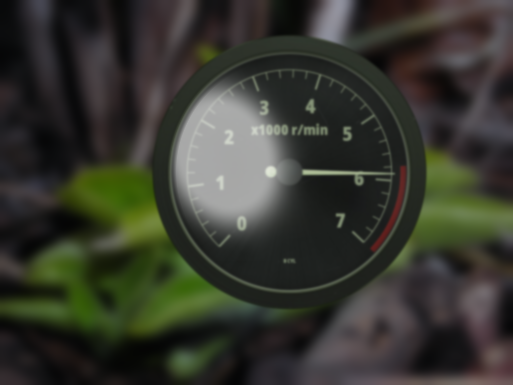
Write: 5900 rpm
